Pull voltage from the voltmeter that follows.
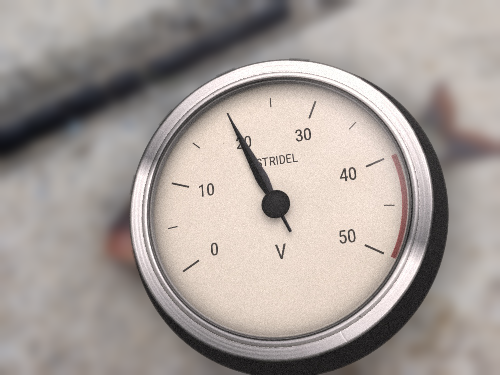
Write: 20 V
